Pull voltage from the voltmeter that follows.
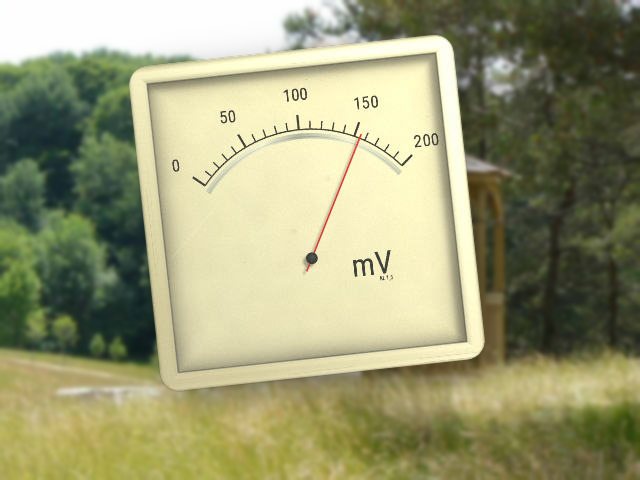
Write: 155 mV
